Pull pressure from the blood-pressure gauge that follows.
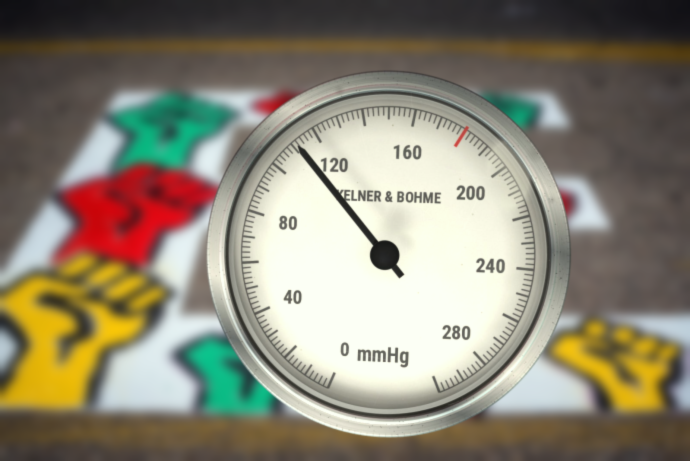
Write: 112 mmHg
